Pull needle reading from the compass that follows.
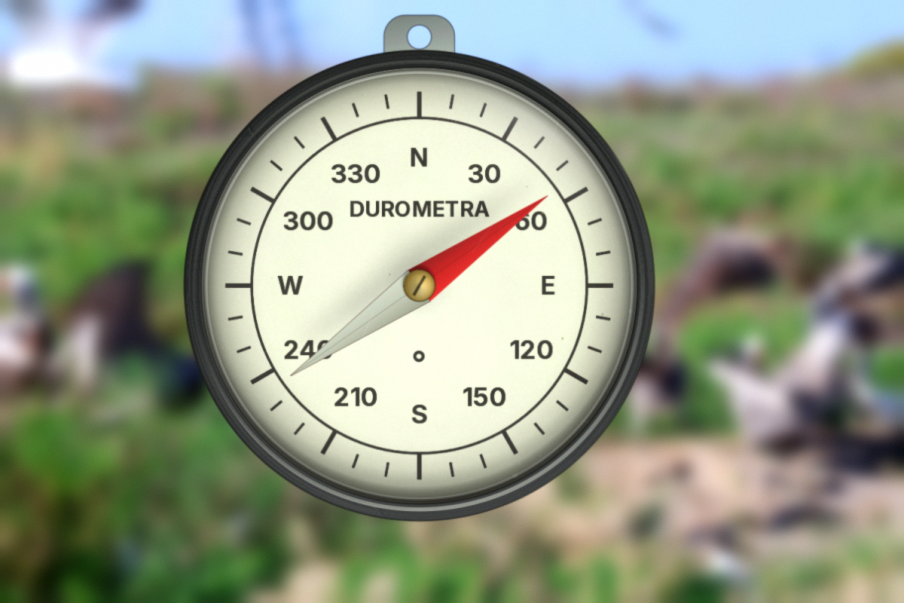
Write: 55 °
